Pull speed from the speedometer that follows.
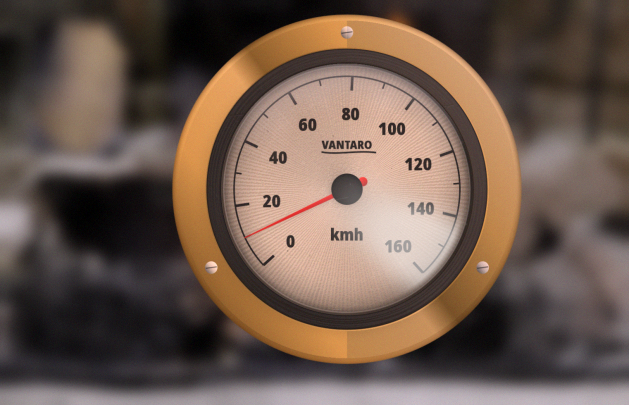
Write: 10 km/h
